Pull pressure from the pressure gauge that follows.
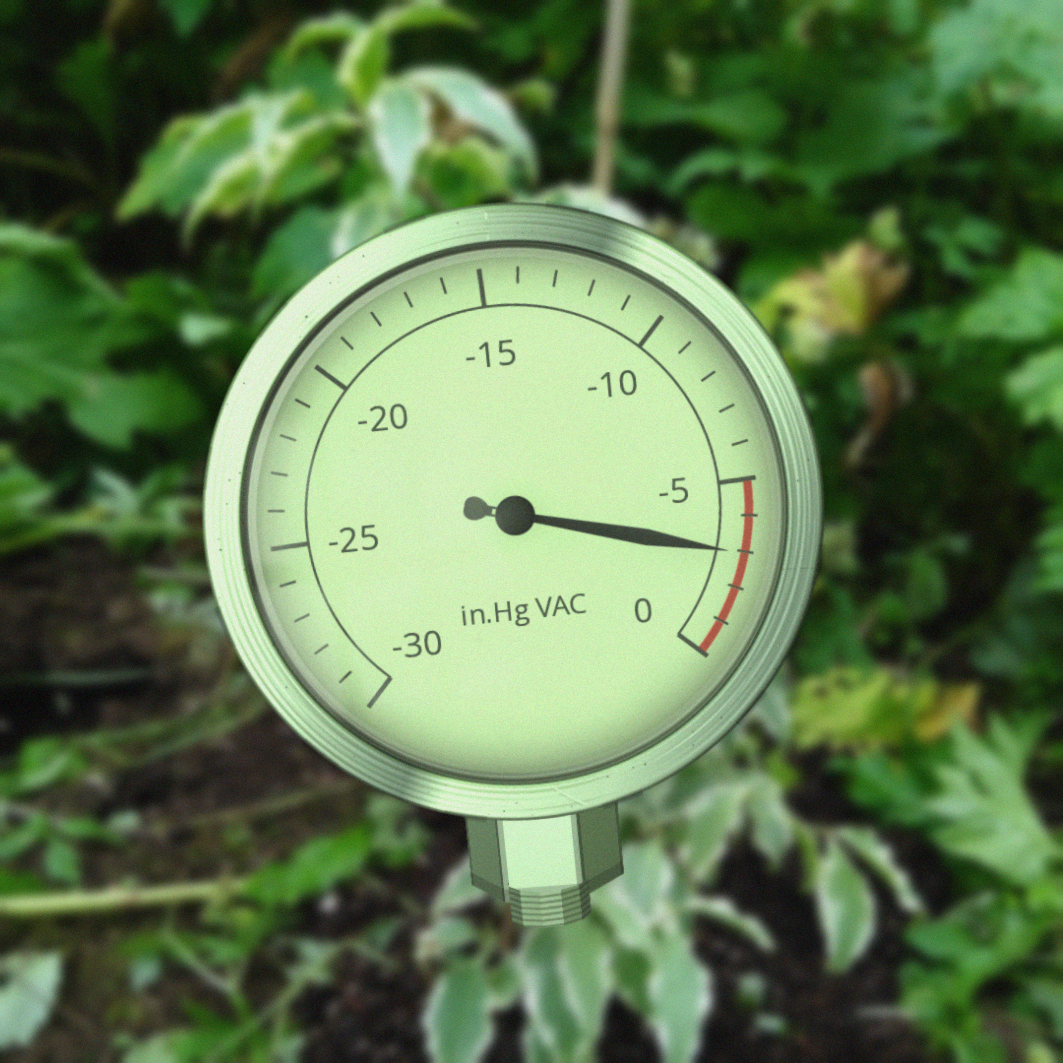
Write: -3 inHg
